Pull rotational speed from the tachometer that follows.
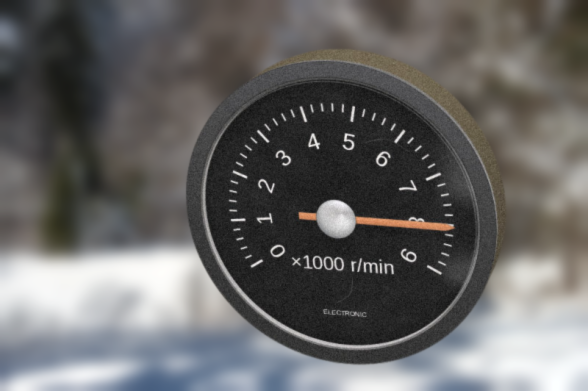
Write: 8000 rpm
